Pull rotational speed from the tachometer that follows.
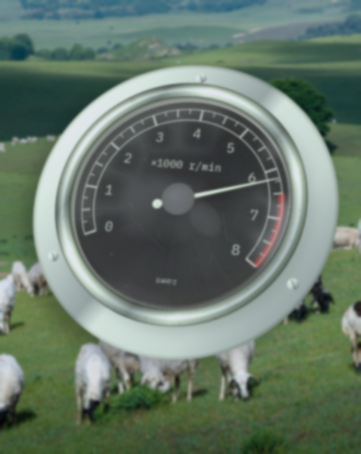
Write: 6250 rpm
